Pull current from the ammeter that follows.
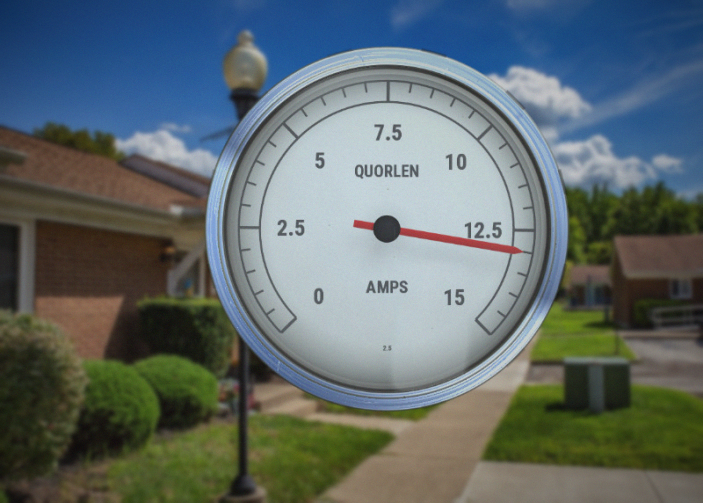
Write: 13 A
